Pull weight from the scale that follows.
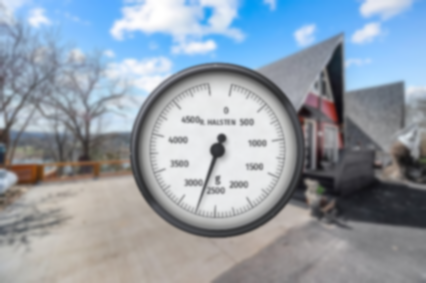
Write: 2750 g
